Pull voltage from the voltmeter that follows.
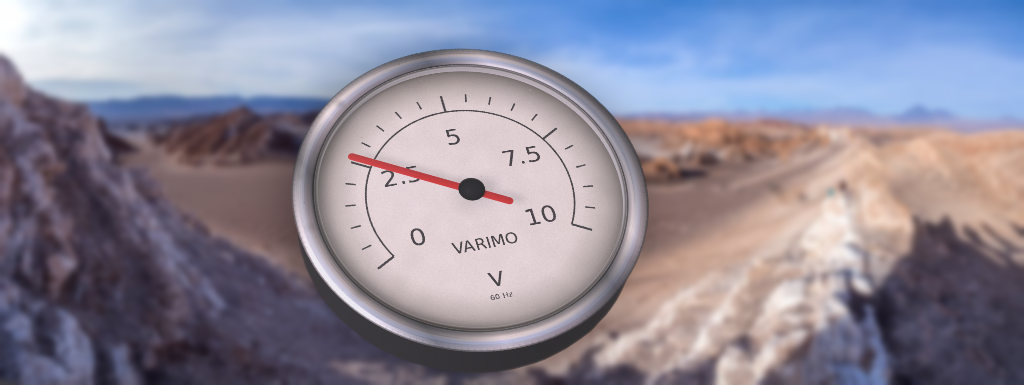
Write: 2.5 V
